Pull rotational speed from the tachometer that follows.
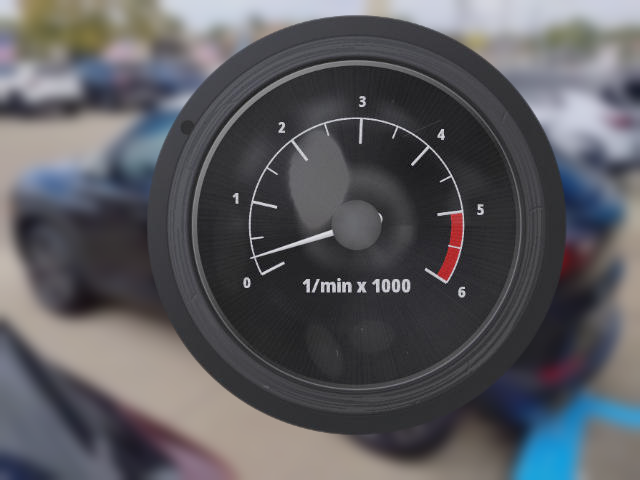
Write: 250 rpm
